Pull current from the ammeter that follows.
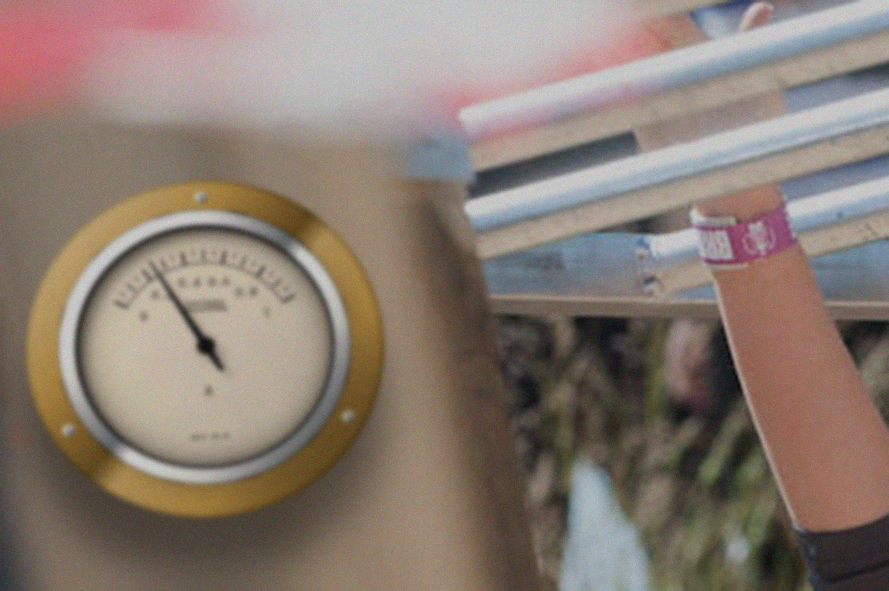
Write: 0.25 A
